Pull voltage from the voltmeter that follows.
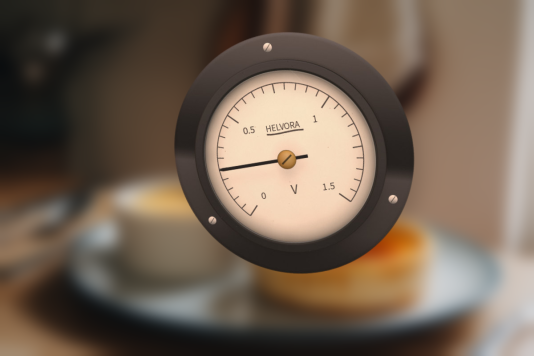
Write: 0.25 V
